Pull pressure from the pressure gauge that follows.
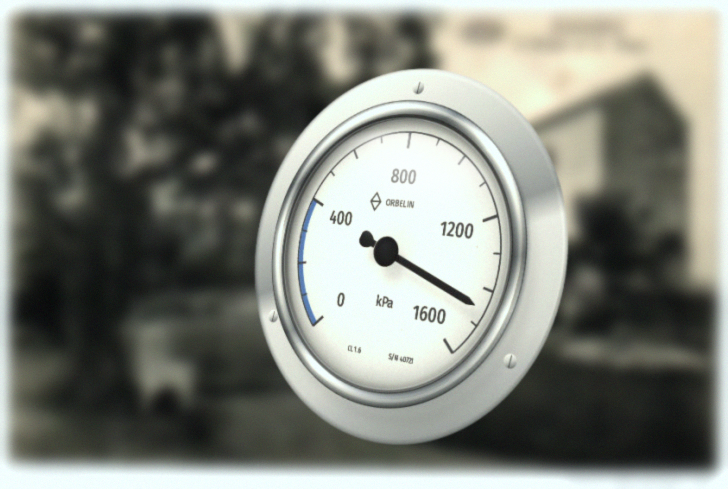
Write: 1450 kPa
